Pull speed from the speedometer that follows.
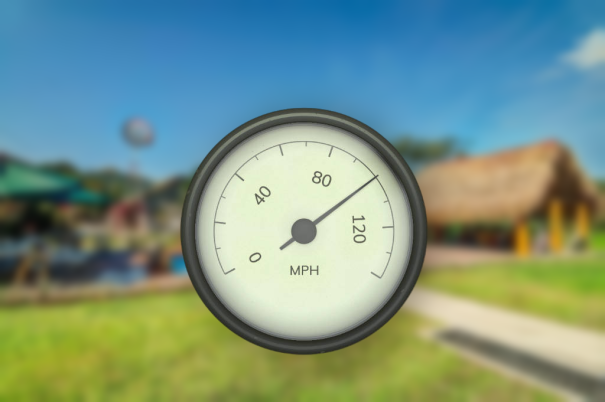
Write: 100 mph
